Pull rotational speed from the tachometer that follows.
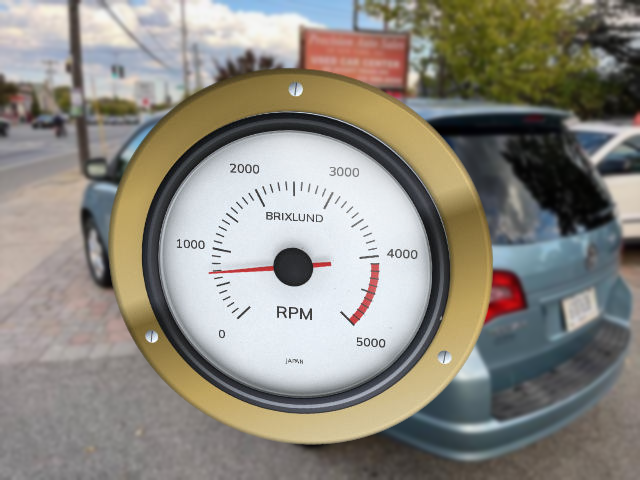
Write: 700 rpm
